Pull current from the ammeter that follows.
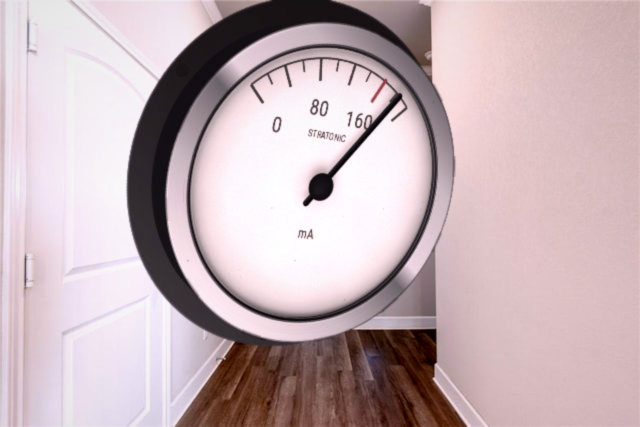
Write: 180 mA
